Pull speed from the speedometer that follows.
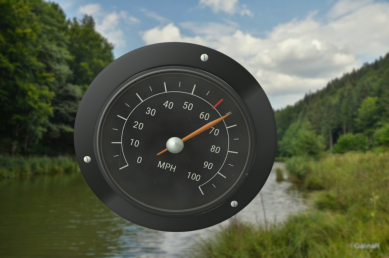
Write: 65 mph
